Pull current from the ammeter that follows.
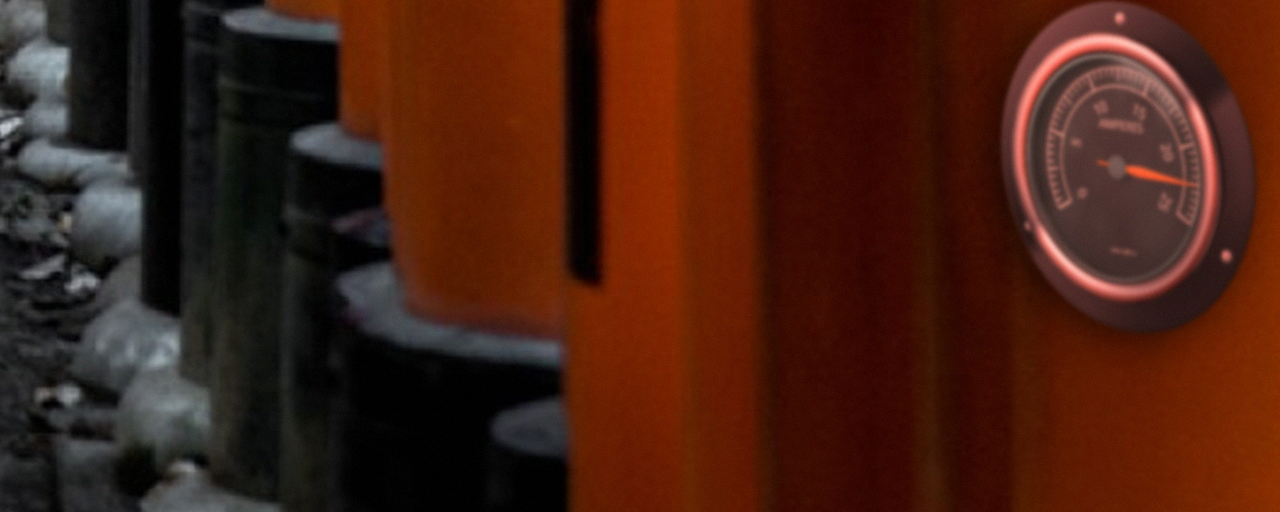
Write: 22.5 A
